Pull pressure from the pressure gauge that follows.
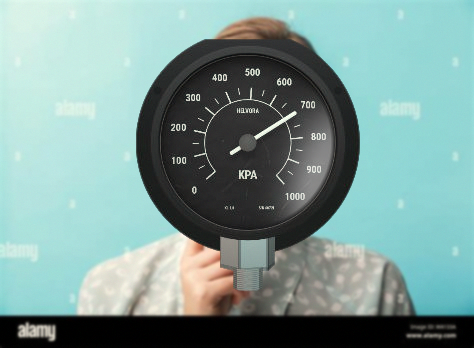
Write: 700 kPa
